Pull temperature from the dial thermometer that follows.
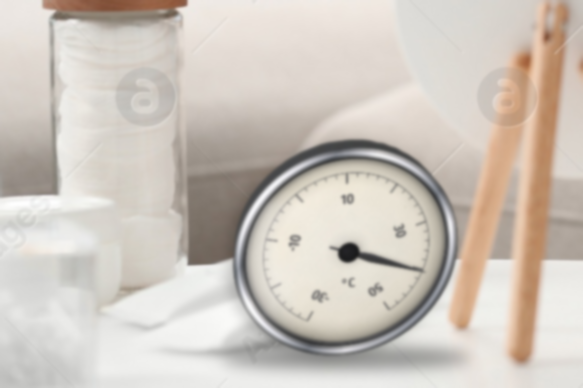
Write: 40 °C
